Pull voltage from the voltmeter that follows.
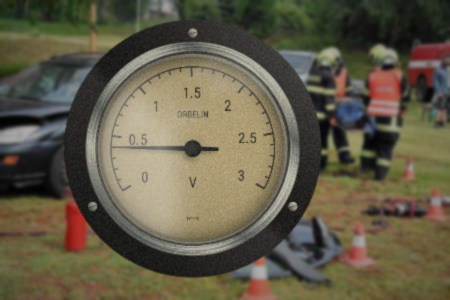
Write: 0.4 V
